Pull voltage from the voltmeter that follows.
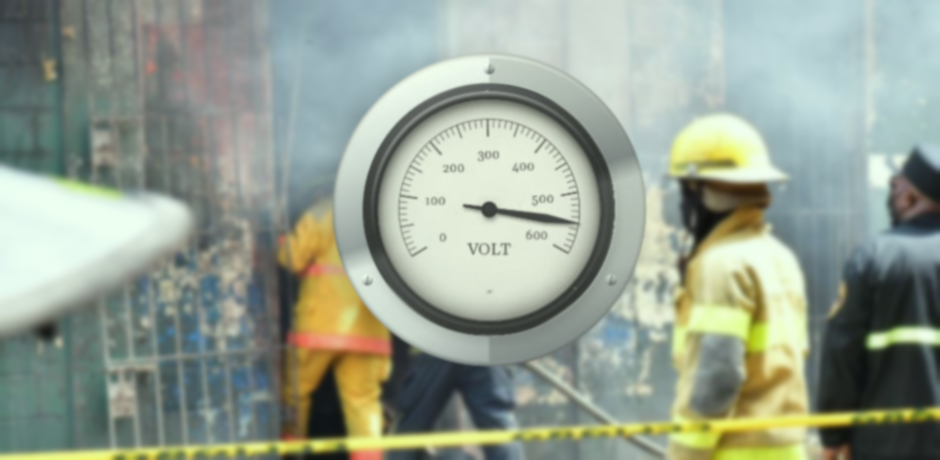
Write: 550 V
